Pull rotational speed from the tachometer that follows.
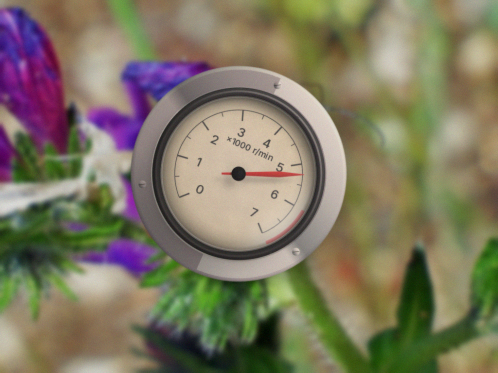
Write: 5250 rpm
